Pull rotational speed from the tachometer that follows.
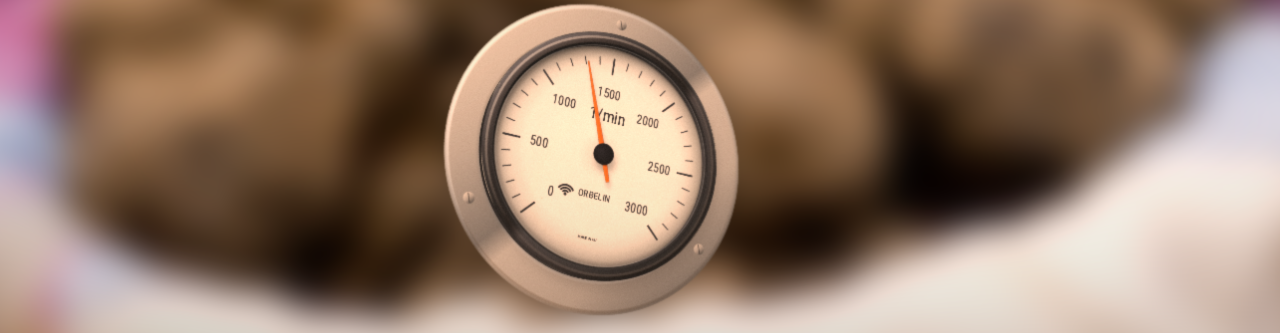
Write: 1300 rpm
